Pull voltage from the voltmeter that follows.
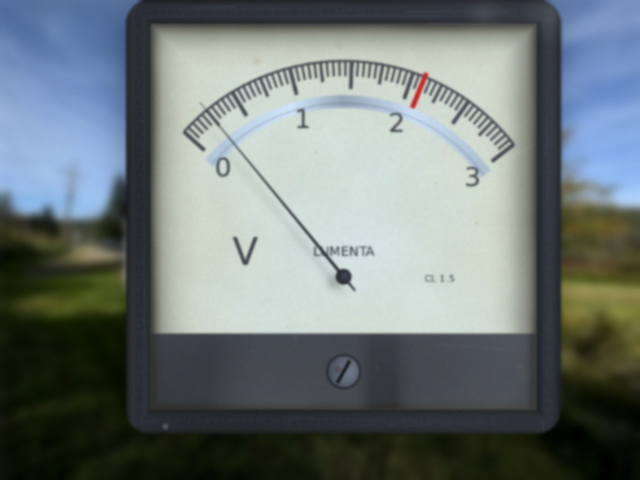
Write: 0.25 V
